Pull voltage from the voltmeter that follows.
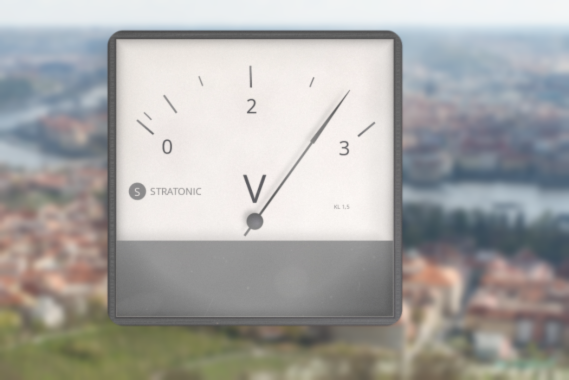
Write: 2.75 V
